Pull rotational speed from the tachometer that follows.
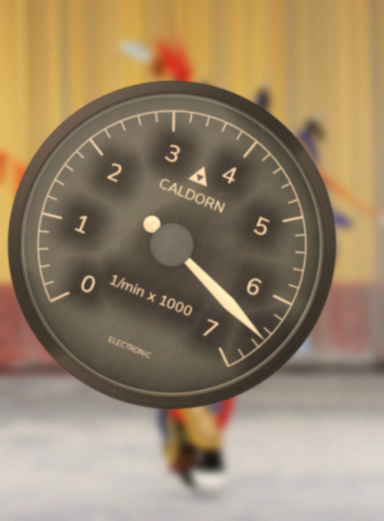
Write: 6500 rpm
